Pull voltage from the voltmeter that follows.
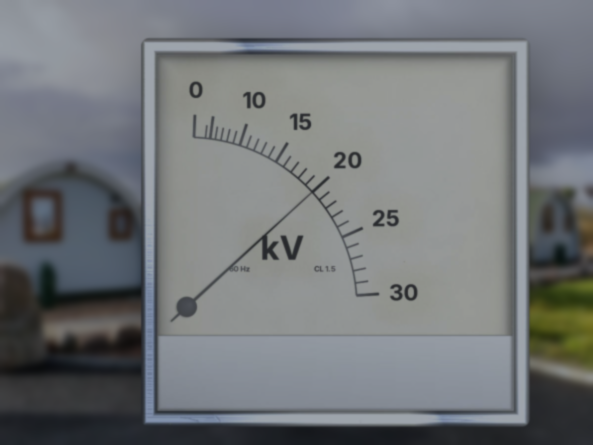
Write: 20 kV
